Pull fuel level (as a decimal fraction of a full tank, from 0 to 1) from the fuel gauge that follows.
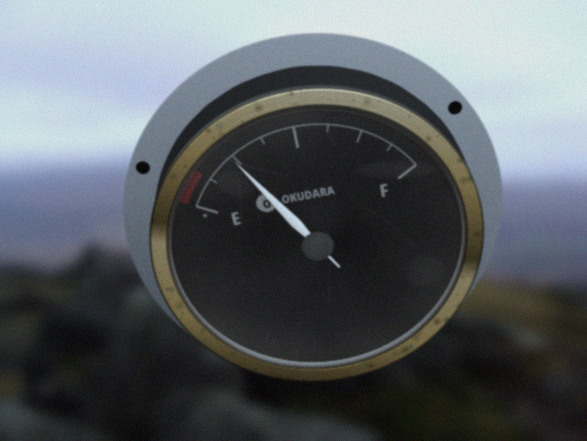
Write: 0.25
